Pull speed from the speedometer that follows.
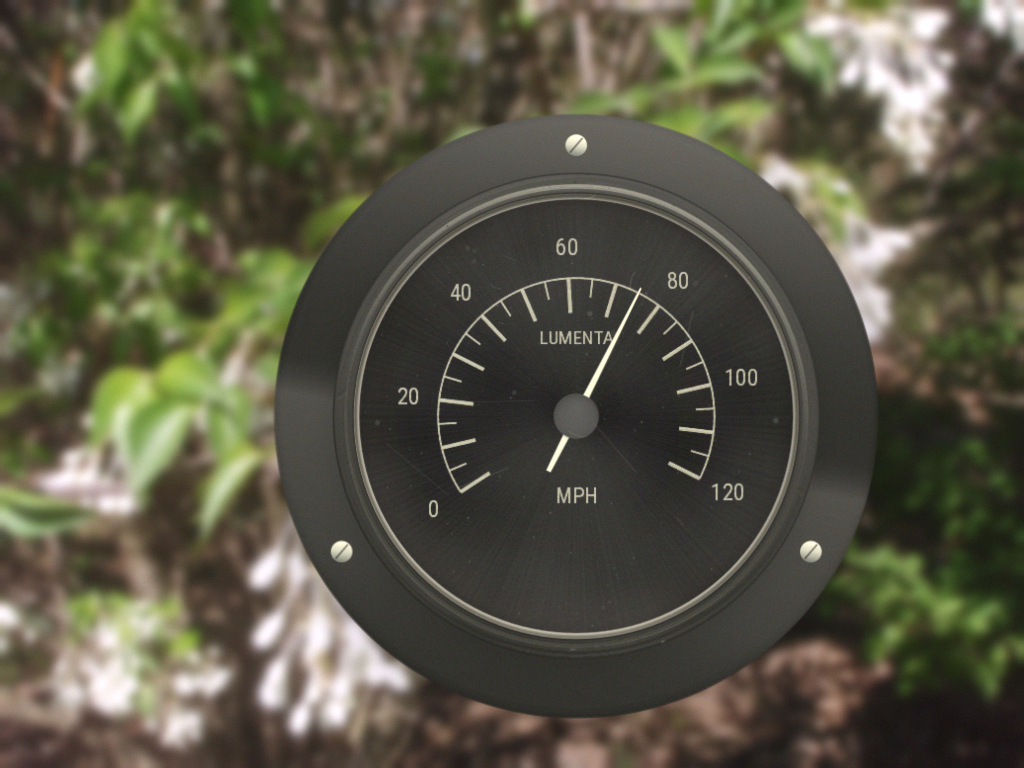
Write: 75 mph
